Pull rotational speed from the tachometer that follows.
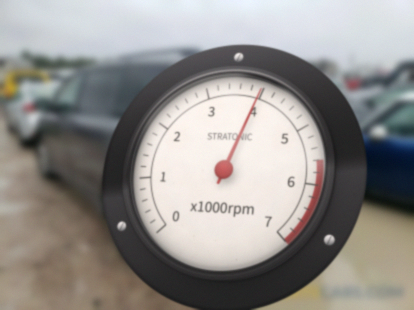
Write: 4000 rpm
